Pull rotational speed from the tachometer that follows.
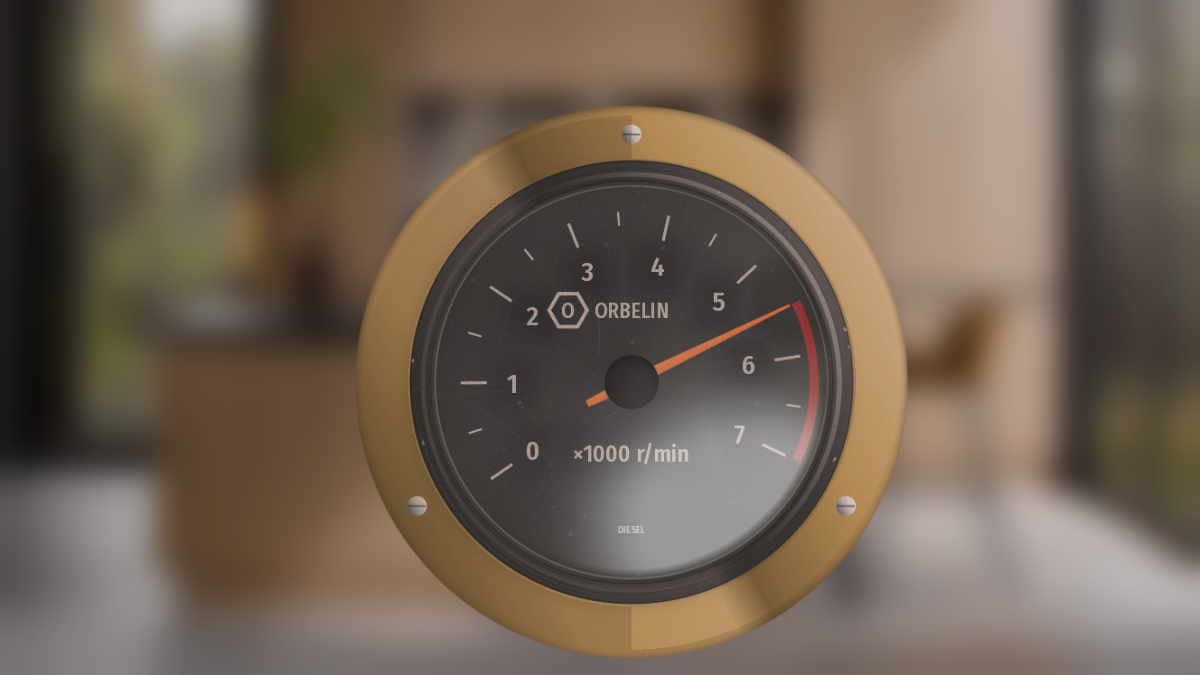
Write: 5500 rpm
